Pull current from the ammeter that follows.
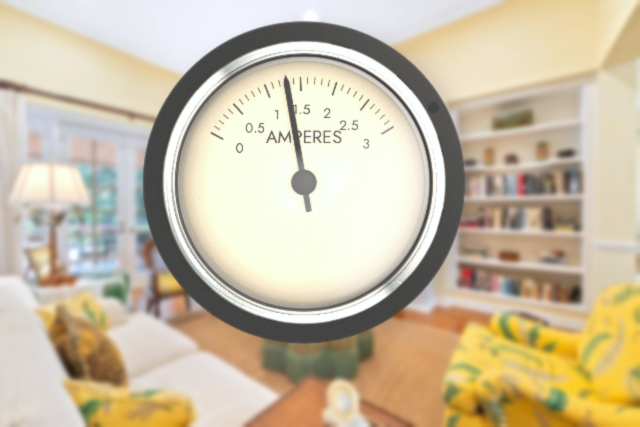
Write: 1.3 A
